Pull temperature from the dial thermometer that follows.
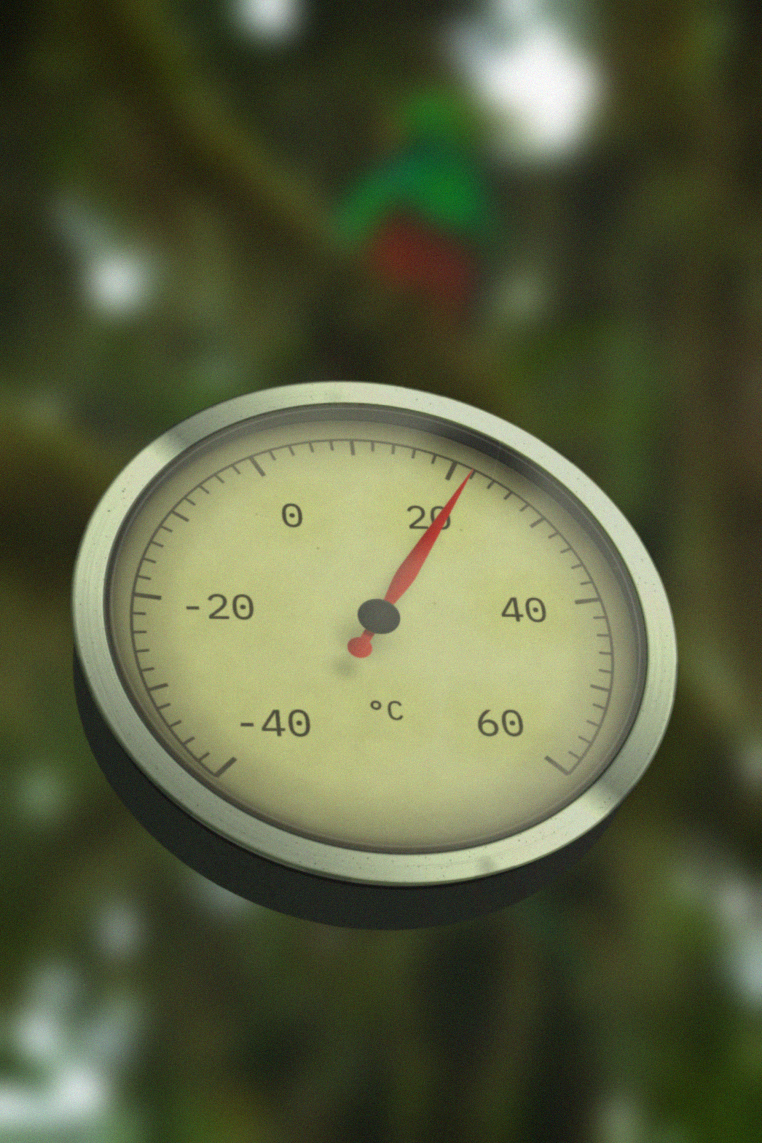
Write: 22 °C
